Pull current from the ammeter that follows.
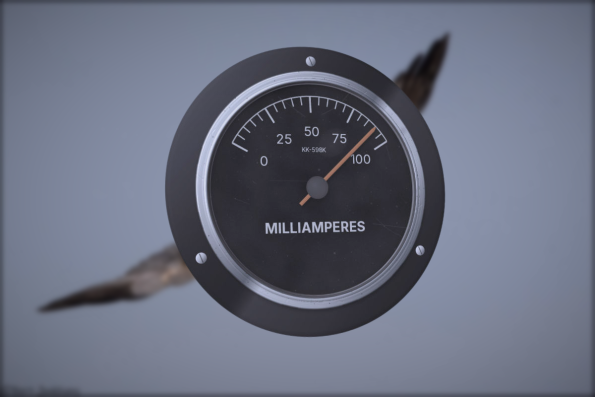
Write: 90 mA
